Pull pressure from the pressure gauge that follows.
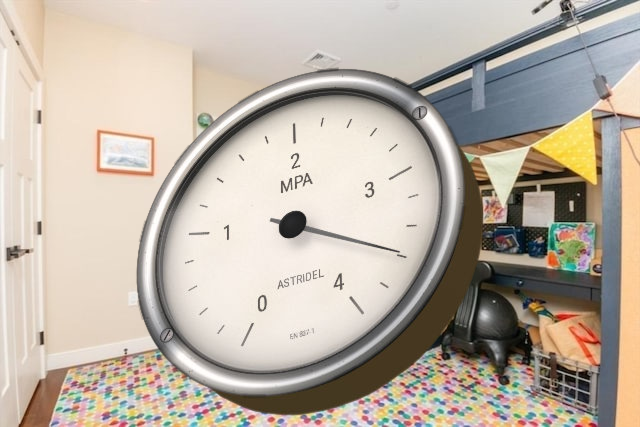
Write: 3.6 MPa
